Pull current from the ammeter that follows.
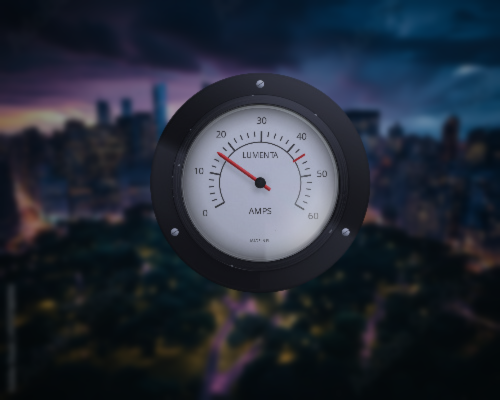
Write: 16 A
